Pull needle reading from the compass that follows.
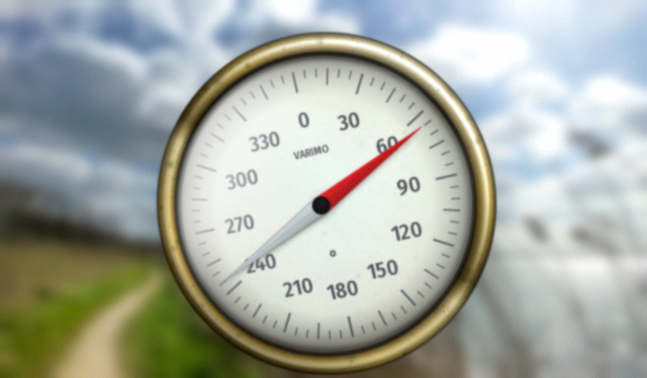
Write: 65 °
